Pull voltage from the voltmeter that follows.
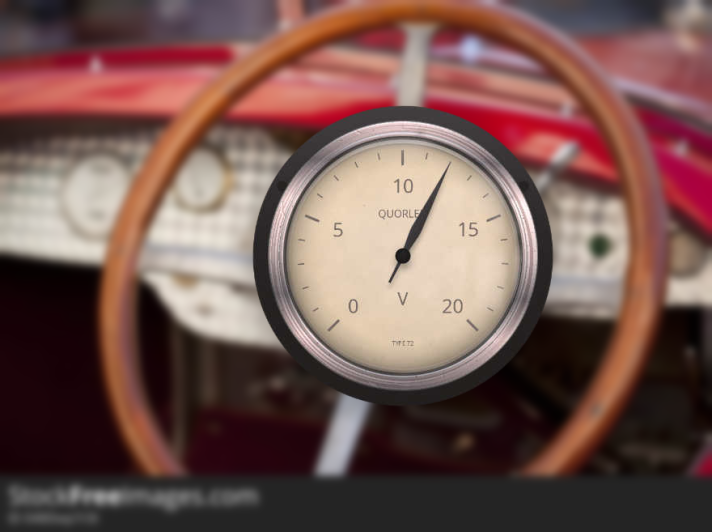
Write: 12 V
